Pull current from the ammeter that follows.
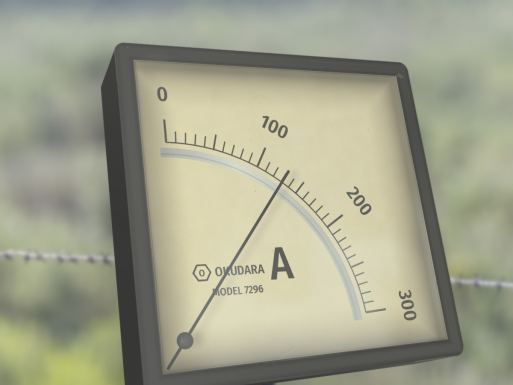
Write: 130 A
